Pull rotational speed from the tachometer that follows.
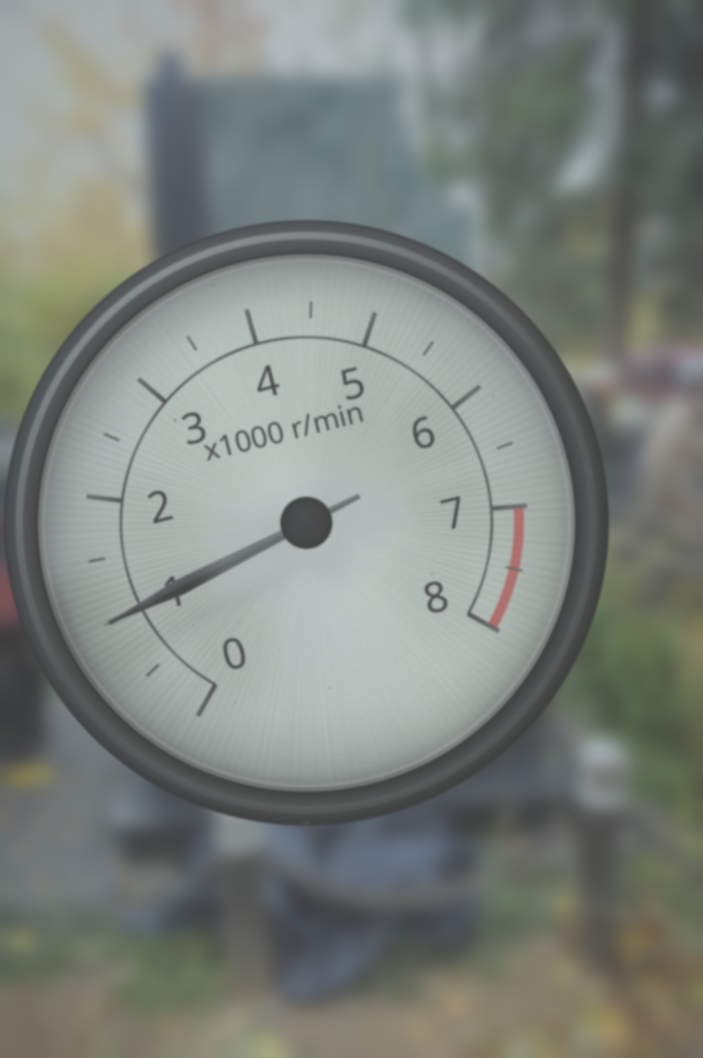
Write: 1000 rpm
